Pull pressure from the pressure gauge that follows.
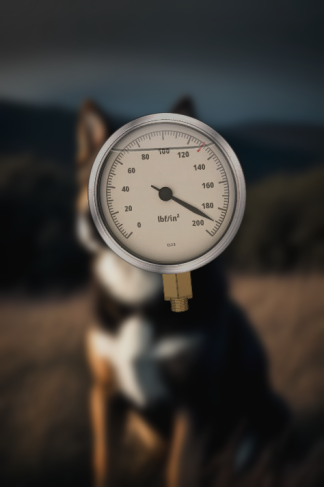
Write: 190 psi
